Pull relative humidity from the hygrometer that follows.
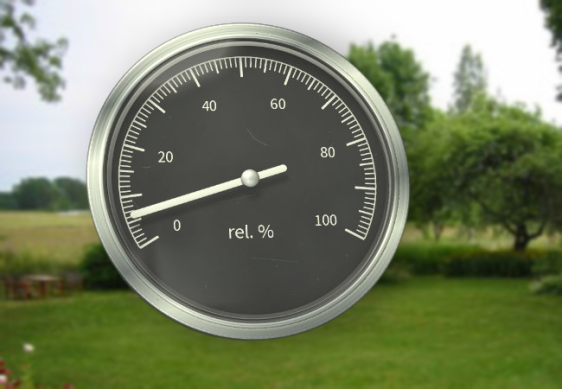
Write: 6 %
